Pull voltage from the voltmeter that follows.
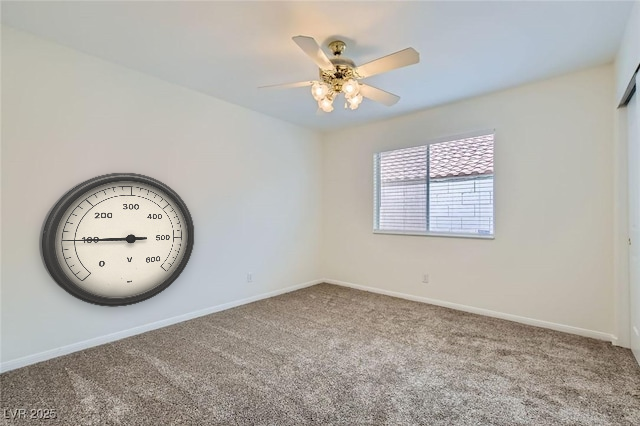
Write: 100 V
